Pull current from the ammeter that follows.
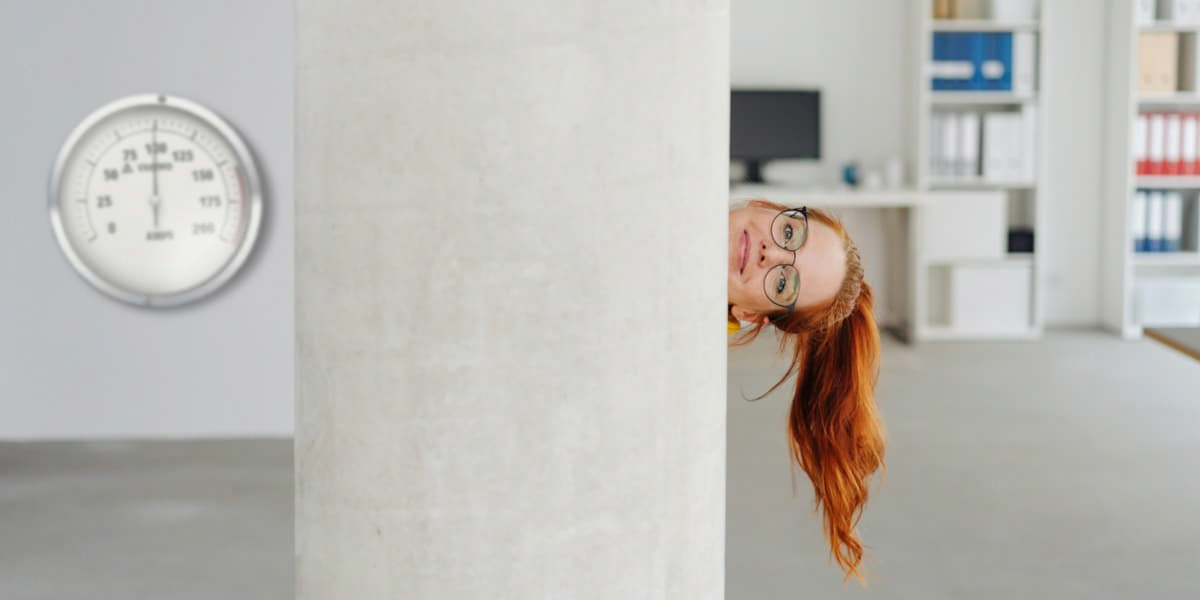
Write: 100 A
